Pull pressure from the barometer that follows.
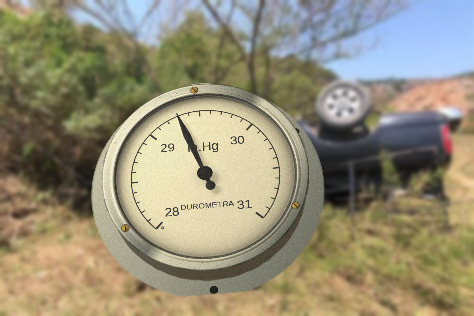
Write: 29.3 inHg
